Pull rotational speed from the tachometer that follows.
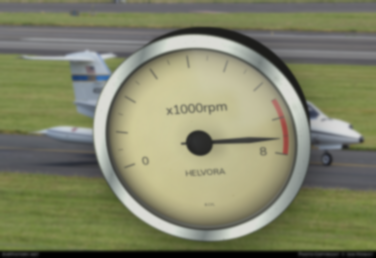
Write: 7500 rpm
